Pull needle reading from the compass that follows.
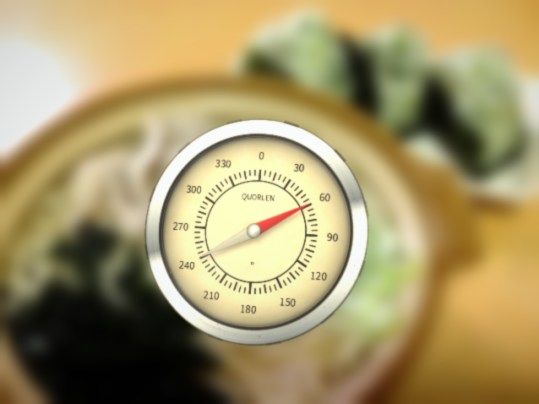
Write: 60 °
